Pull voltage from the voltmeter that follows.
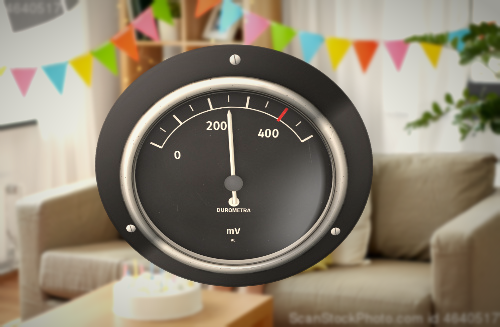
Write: 250 mV
